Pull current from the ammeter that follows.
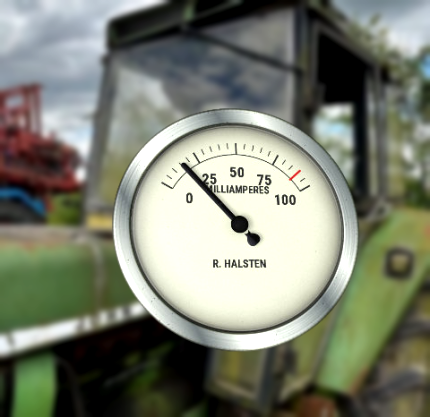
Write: 15 mA
